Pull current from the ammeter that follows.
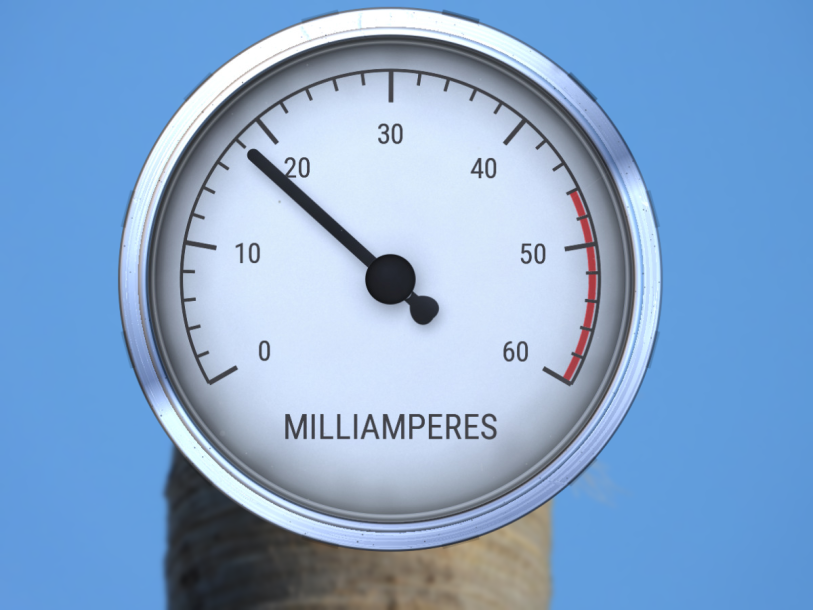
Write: 18 mA
